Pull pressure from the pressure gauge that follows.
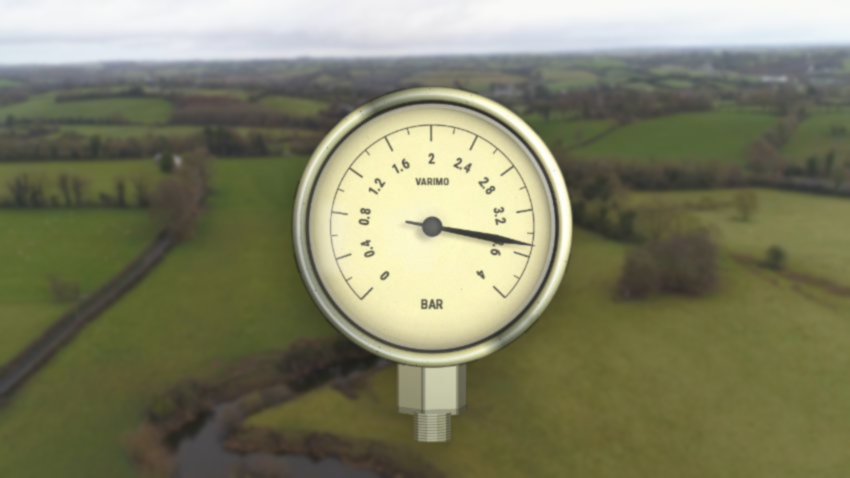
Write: 3.5 bar
